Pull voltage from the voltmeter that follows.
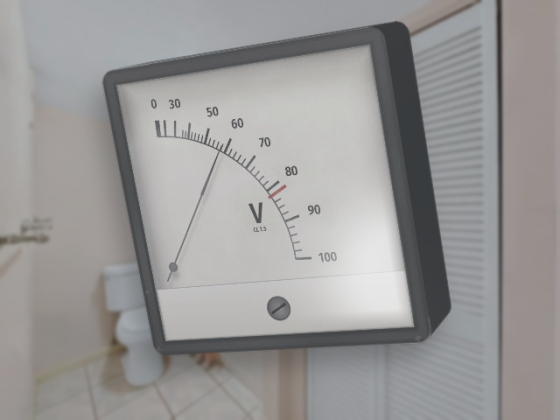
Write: 58 V
